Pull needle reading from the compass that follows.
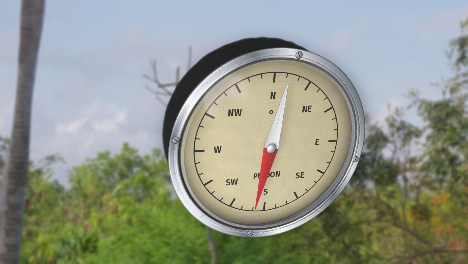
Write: 190 °
